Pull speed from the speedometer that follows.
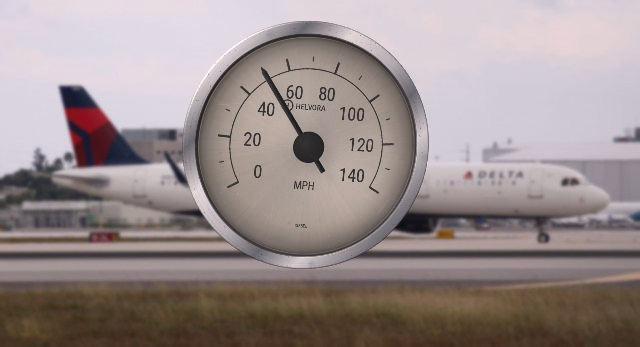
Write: 50 mph
